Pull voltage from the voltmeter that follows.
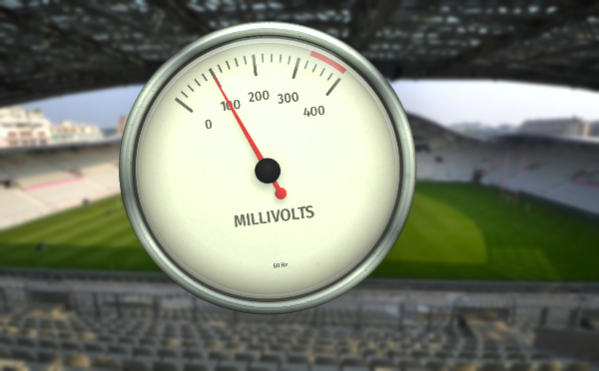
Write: 100 mV
